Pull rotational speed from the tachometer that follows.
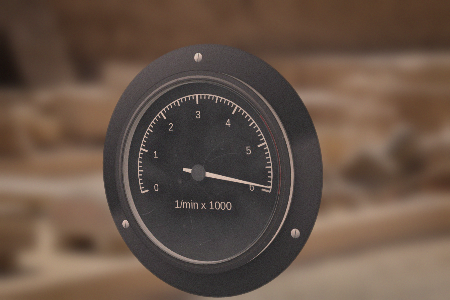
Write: 5900 rpm
